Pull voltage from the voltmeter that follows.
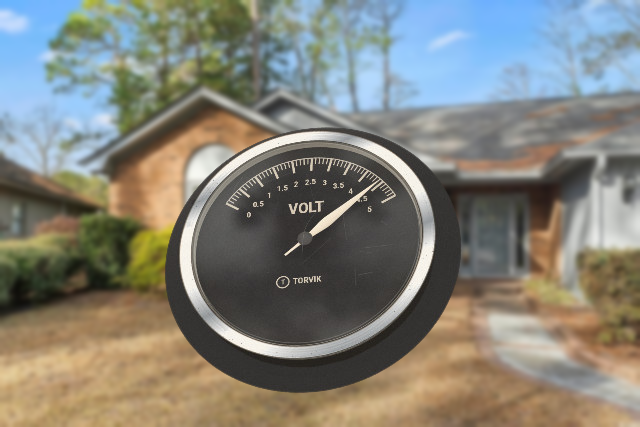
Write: 4.5 V
